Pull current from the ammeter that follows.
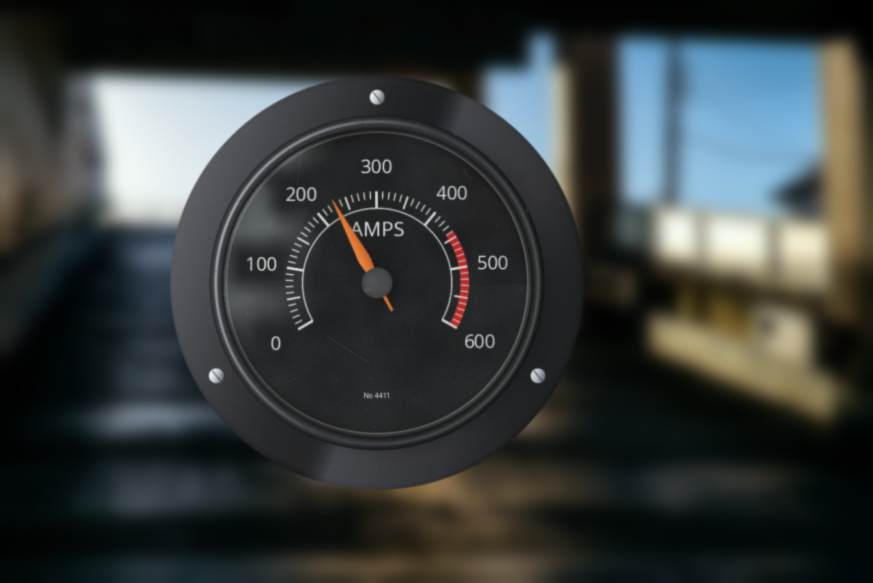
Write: 230 A
